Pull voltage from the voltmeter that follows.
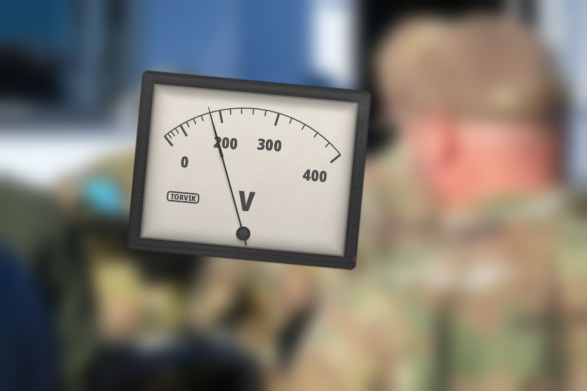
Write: 180 V
